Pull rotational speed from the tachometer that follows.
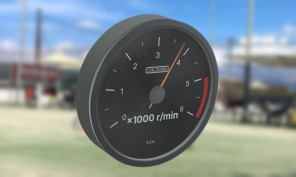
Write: 3750 rpm
